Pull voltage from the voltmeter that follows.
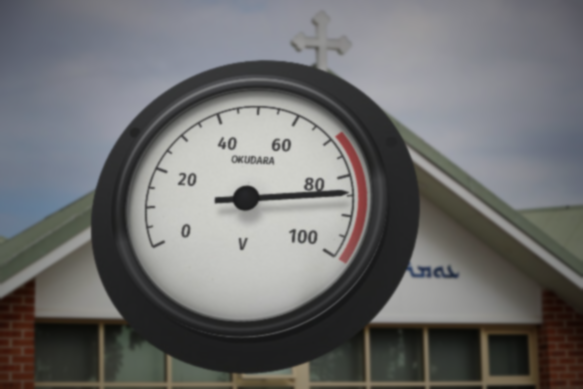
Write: 85 V
